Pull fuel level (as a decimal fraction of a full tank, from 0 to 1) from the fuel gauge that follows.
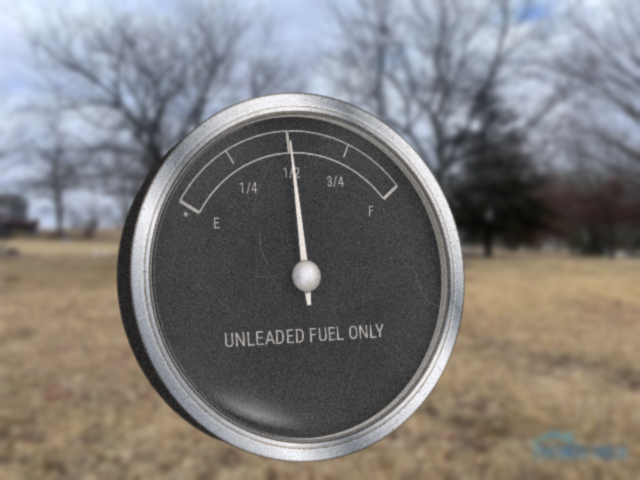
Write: 0.5
